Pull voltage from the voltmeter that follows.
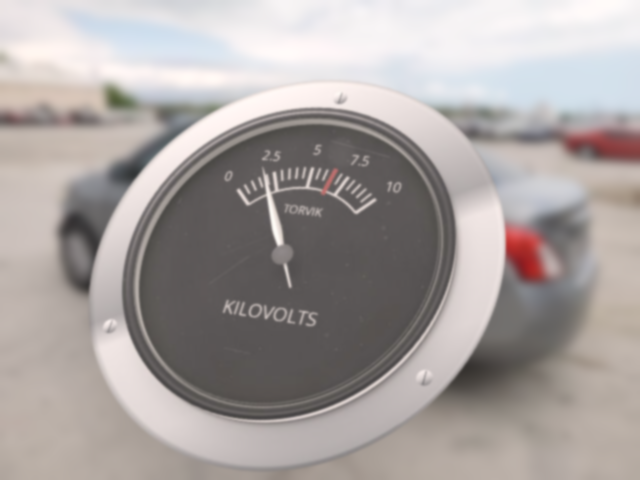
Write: 2 kV
